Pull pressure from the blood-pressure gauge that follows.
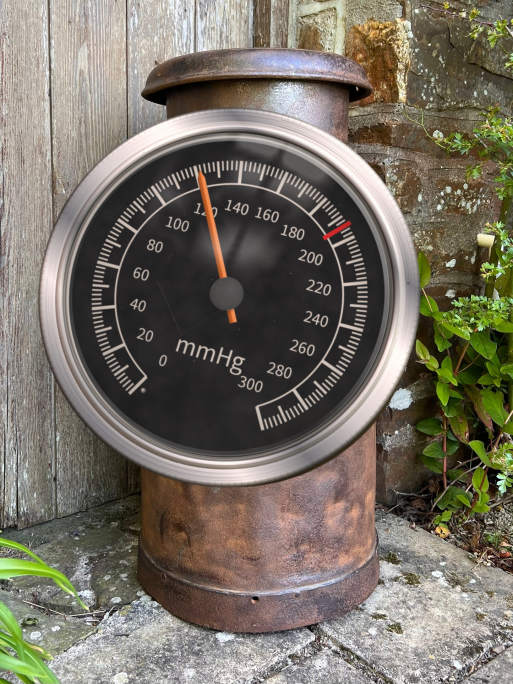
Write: 122 mmHg
